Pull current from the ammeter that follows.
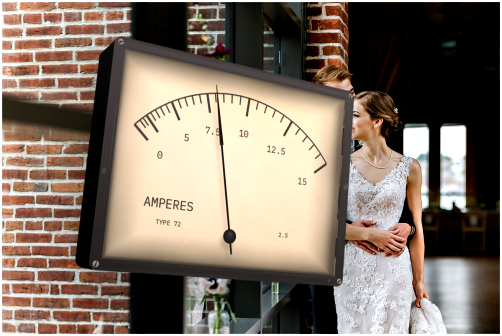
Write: 8 A
